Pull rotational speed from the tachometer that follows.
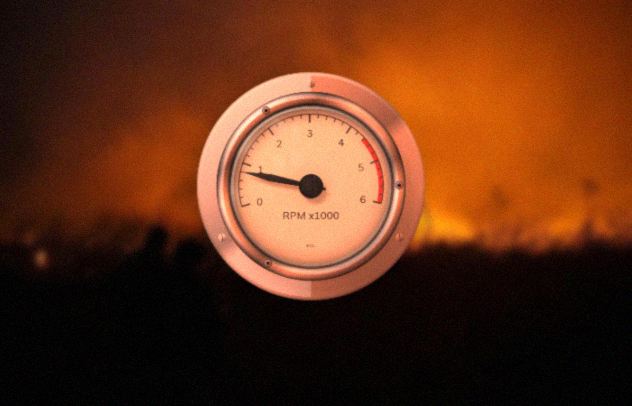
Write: 800 rpm
